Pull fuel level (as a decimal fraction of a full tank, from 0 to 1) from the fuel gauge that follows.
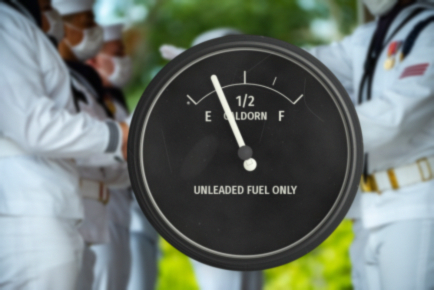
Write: 0.25
